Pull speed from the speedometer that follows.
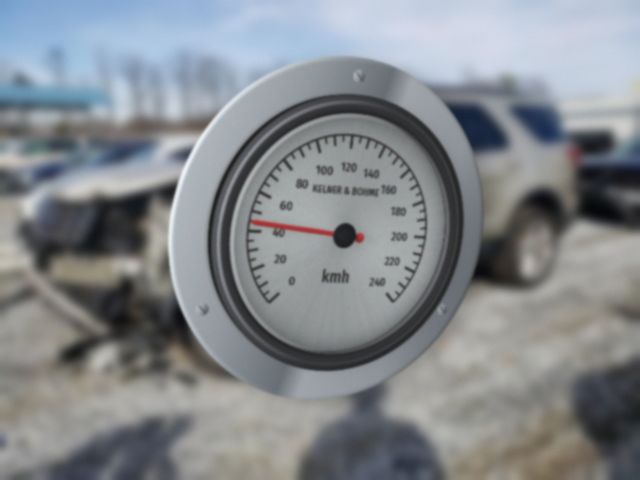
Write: 45 km/h
